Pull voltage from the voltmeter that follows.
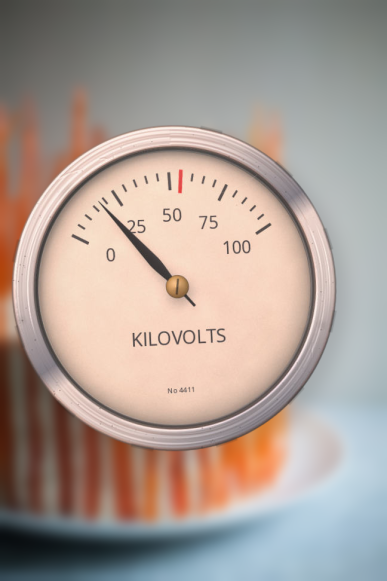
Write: 17.5 kV
